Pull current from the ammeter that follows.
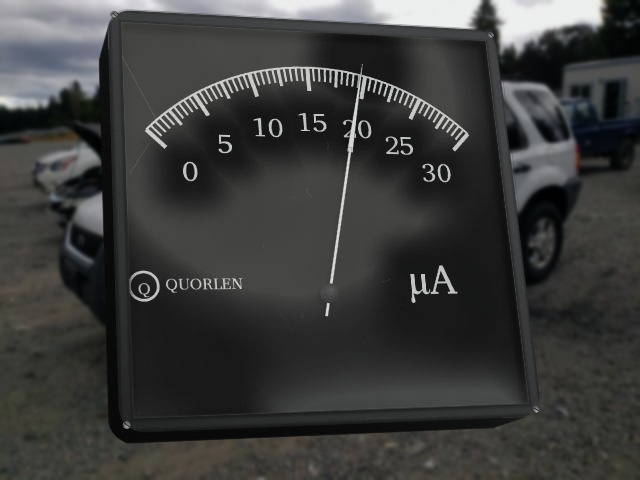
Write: 19.5 µA
